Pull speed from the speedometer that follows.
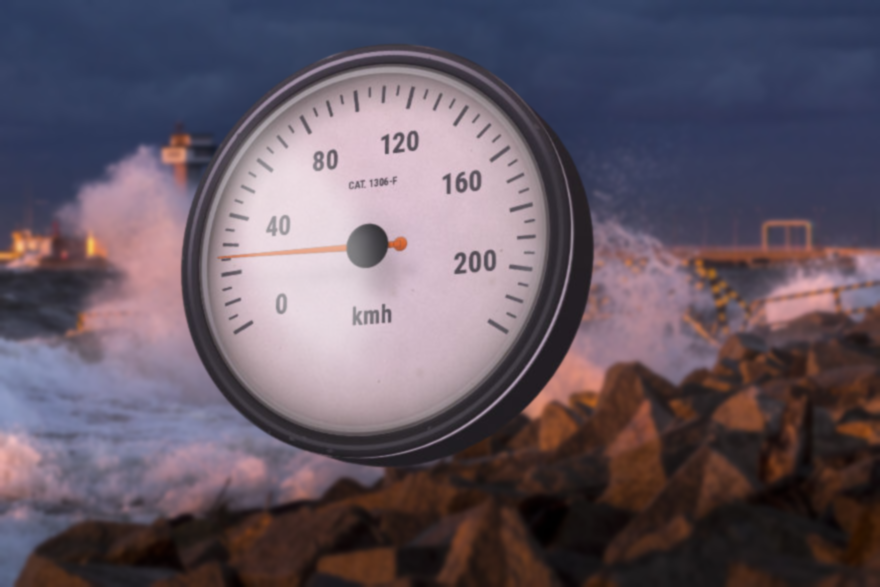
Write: 25 km/h
